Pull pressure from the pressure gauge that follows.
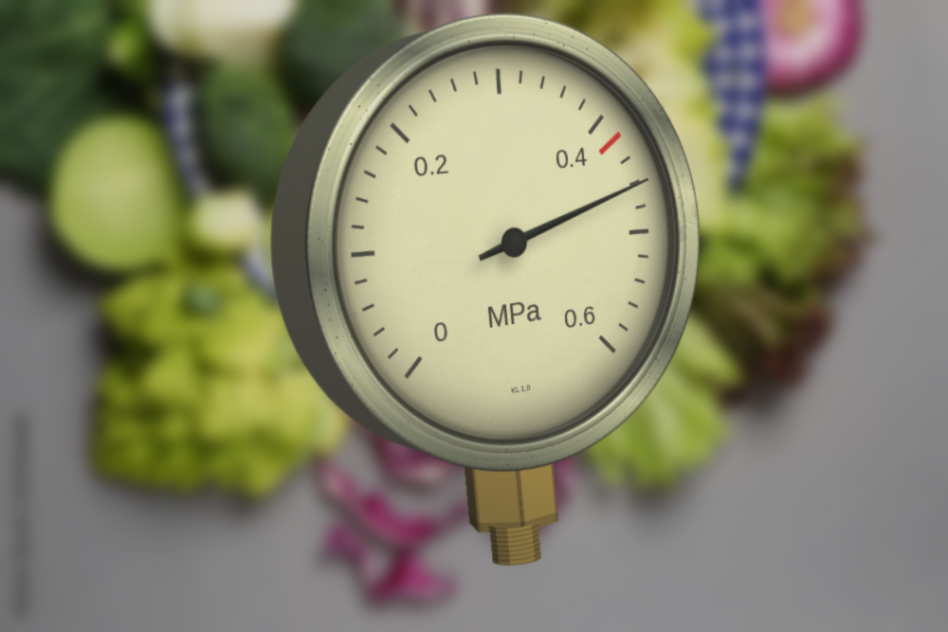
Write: 0.46 MPa
